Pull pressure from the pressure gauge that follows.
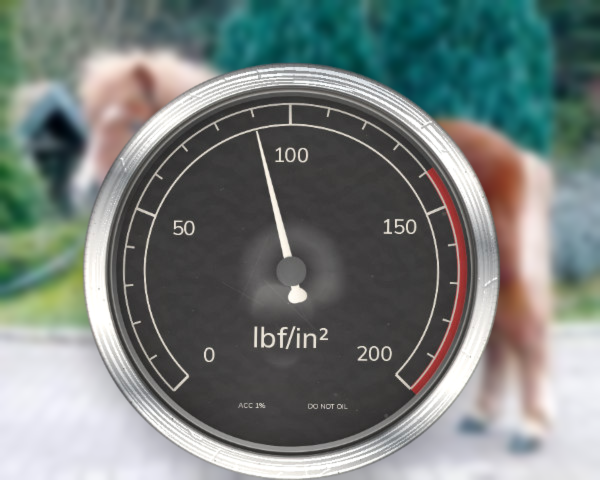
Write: 90 psi
